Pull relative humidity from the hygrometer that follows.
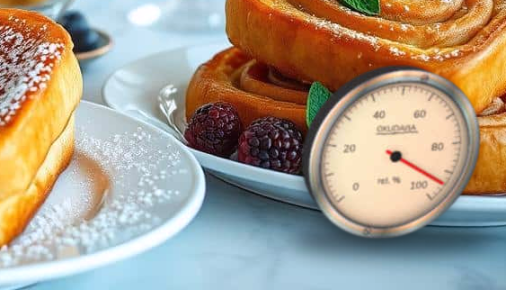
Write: 94 %
